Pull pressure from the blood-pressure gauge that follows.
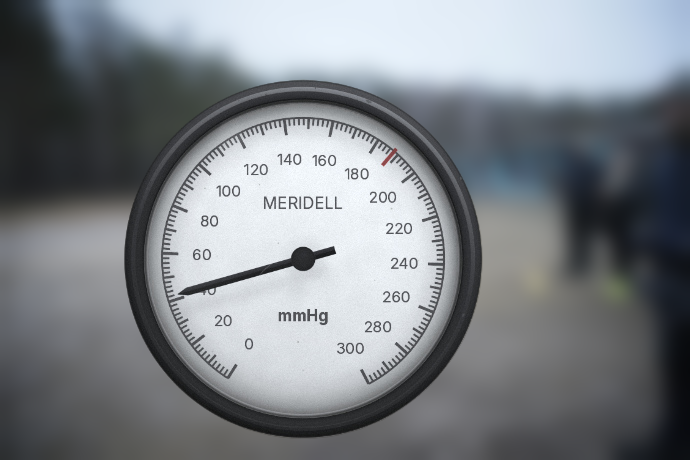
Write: 42 mmHg
